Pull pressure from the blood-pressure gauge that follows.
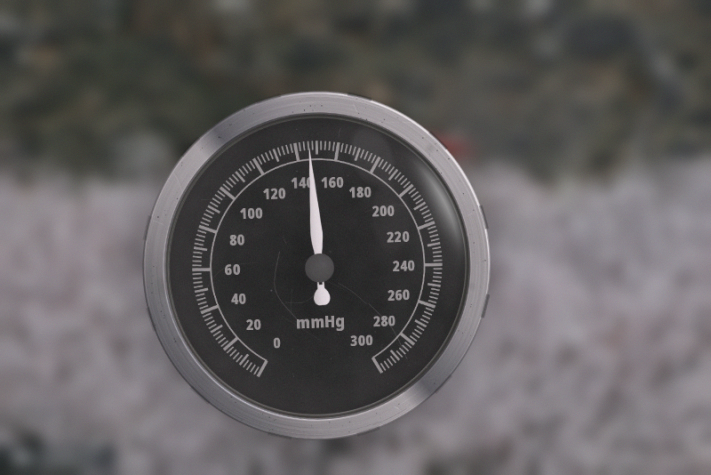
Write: 146 mmHg
